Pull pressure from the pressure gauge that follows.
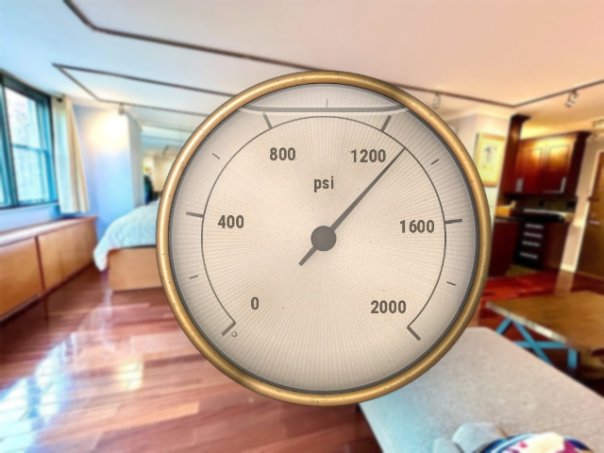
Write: 1300 psi
